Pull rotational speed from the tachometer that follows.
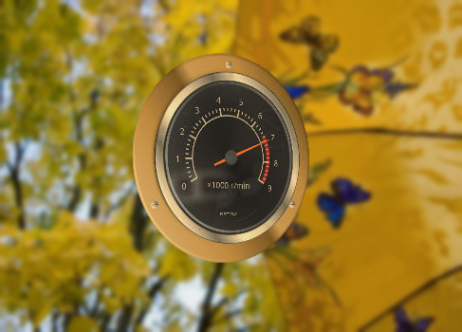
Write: 7000 rpm
